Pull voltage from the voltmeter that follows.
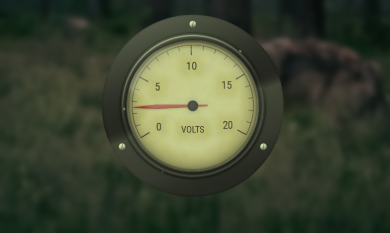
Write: 2.5 V
